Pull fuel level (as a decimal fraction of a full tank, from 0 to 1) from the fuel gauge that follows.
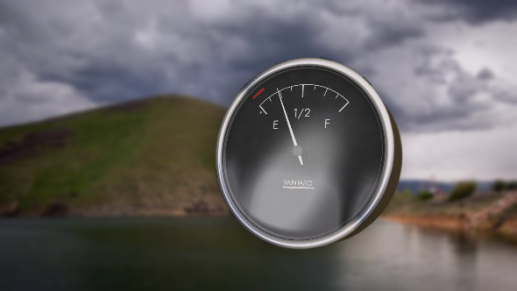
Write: 0.25
